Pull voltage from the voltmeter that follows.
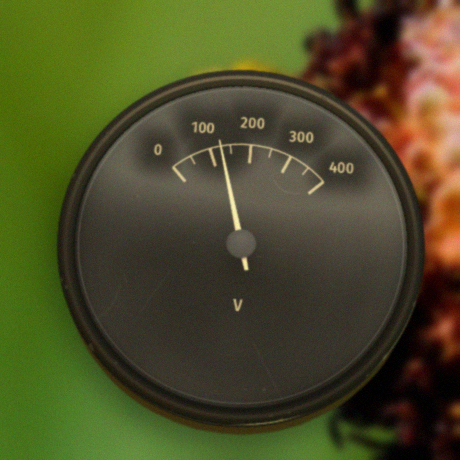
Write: 125 V
